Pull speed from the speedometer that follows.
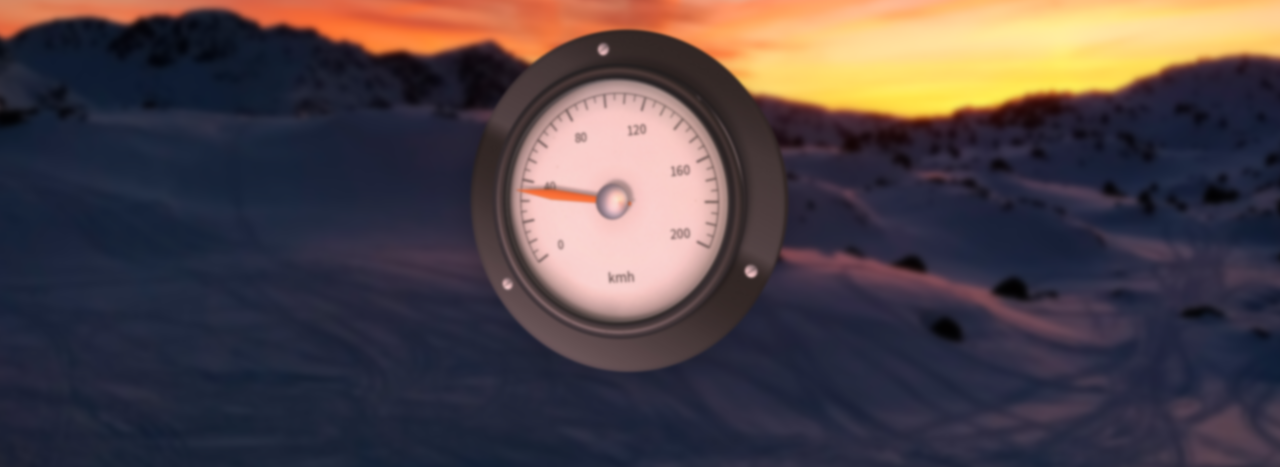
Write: 35 km/h
